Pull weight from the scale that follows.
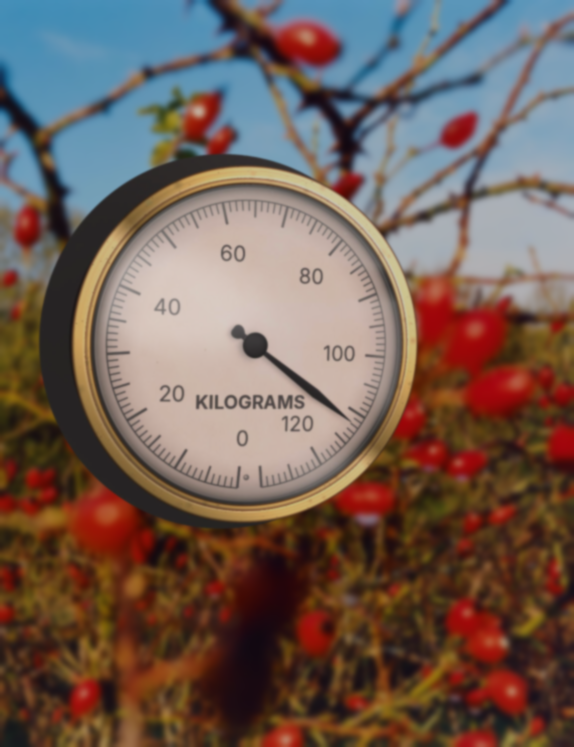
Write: 112 kg
